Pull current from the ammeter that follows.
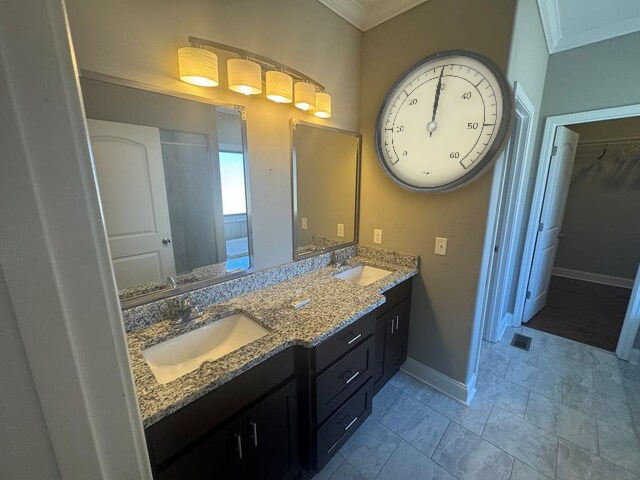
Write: 30 A
